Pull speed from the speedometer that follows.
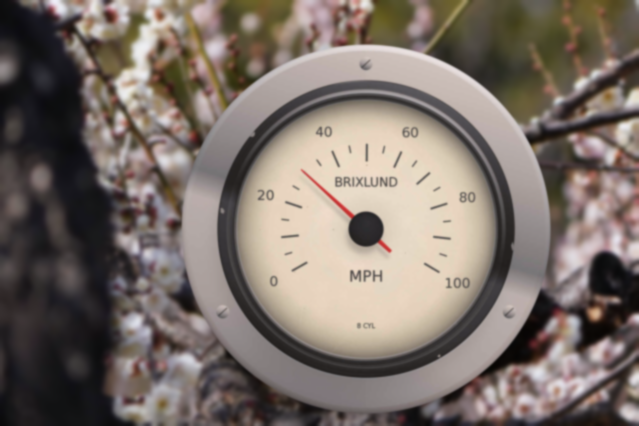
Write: 30 mph
